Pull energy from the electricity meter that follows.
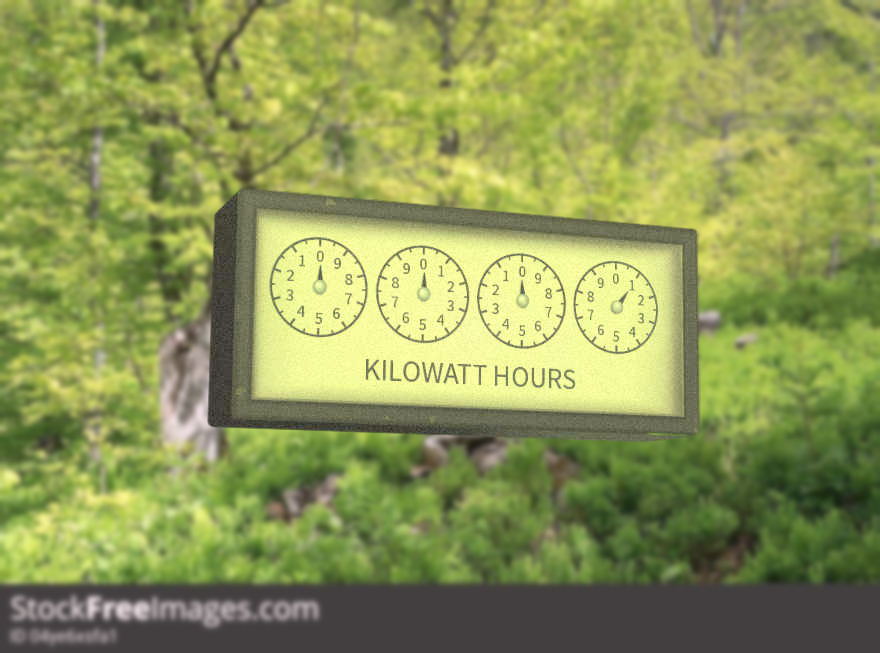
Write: 1 kWh
